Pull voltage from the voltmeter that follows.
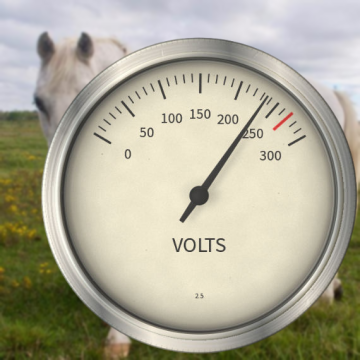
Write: 235 V
